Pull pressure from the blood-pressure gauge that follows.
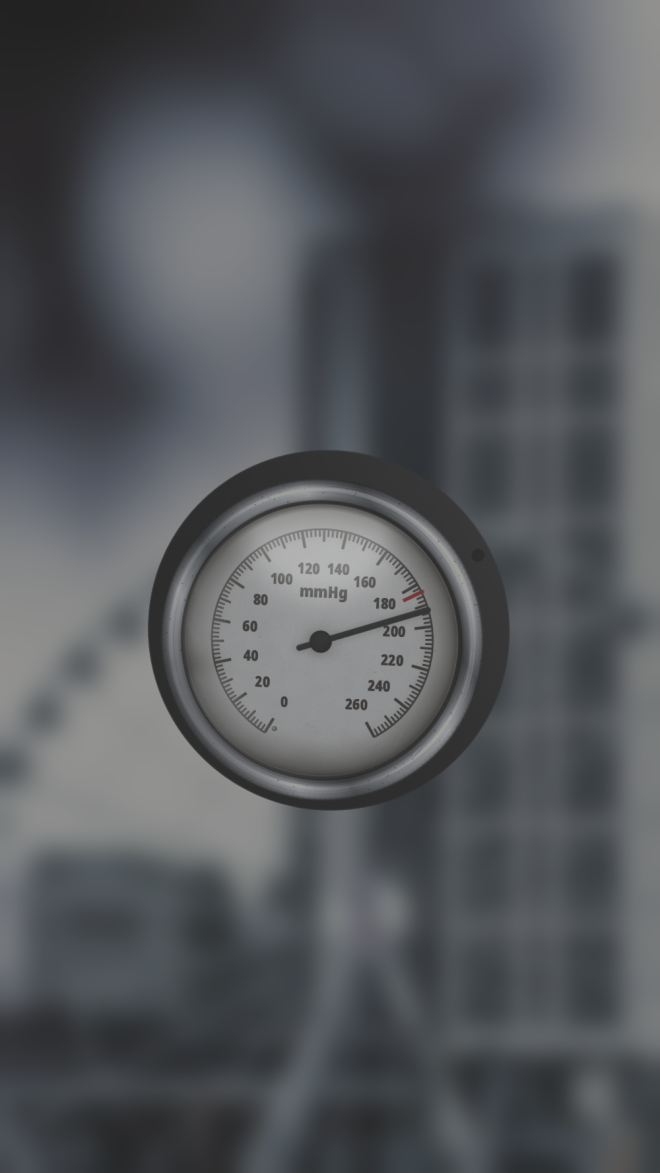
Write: 192 mmHg
